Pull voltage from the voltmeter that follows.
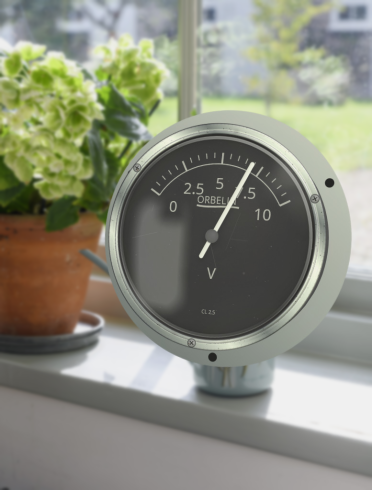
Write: 7 V
